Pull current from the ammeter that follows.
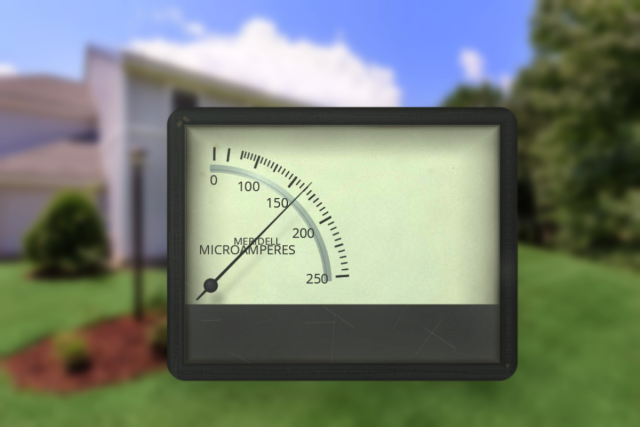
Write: 165 µA
